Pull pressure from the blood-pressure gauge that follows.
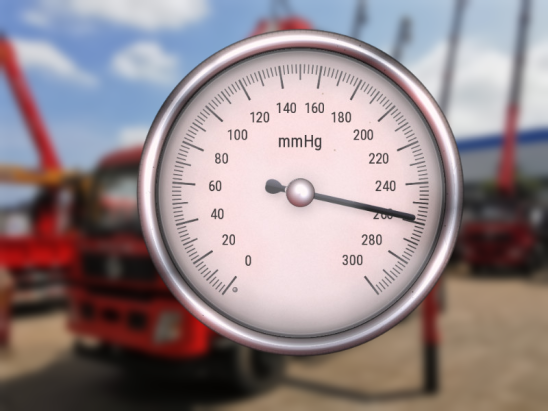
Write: 258 mmHg
